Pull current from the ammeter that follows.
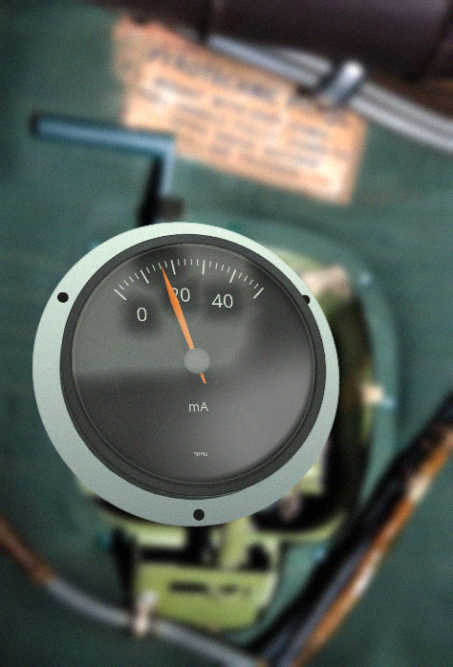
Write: 16 mA
